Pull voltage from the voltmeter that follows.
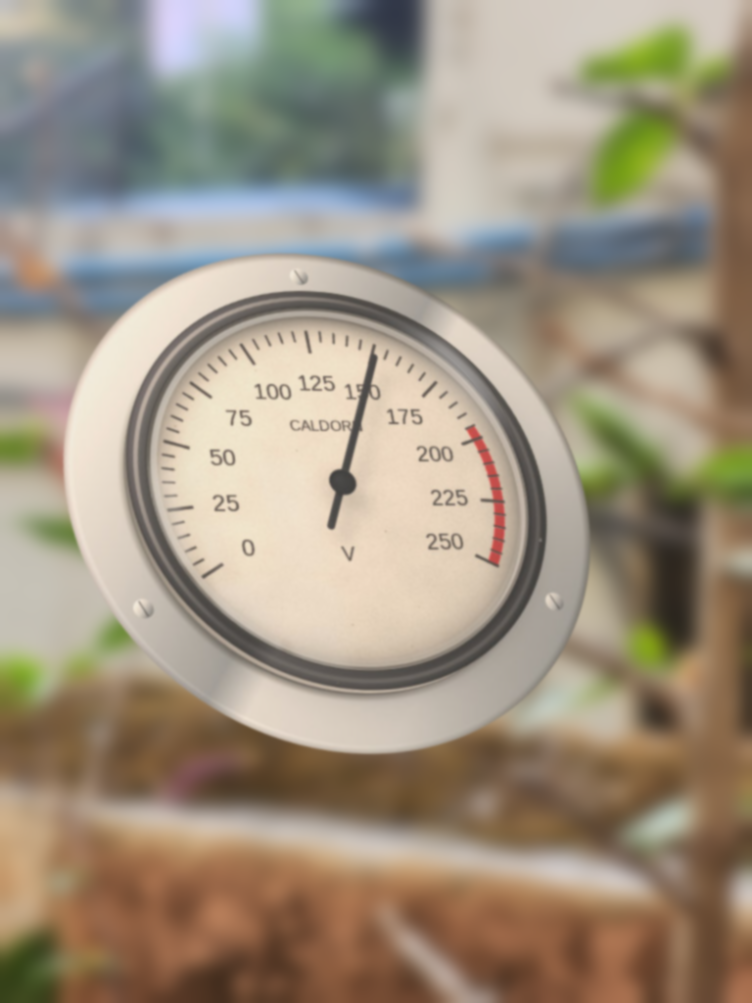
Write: 150 V
